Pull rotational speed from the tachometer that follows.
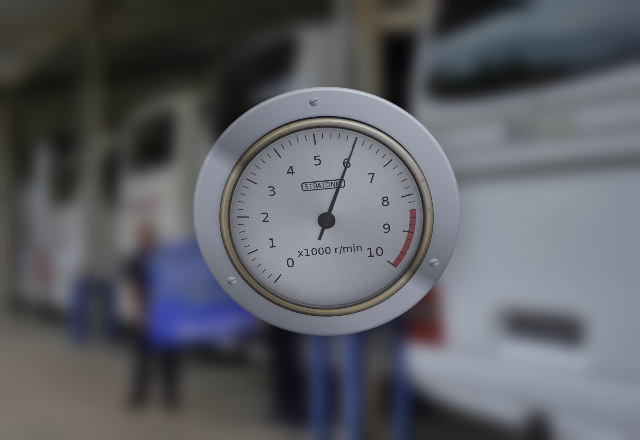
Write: 6000 rpm
